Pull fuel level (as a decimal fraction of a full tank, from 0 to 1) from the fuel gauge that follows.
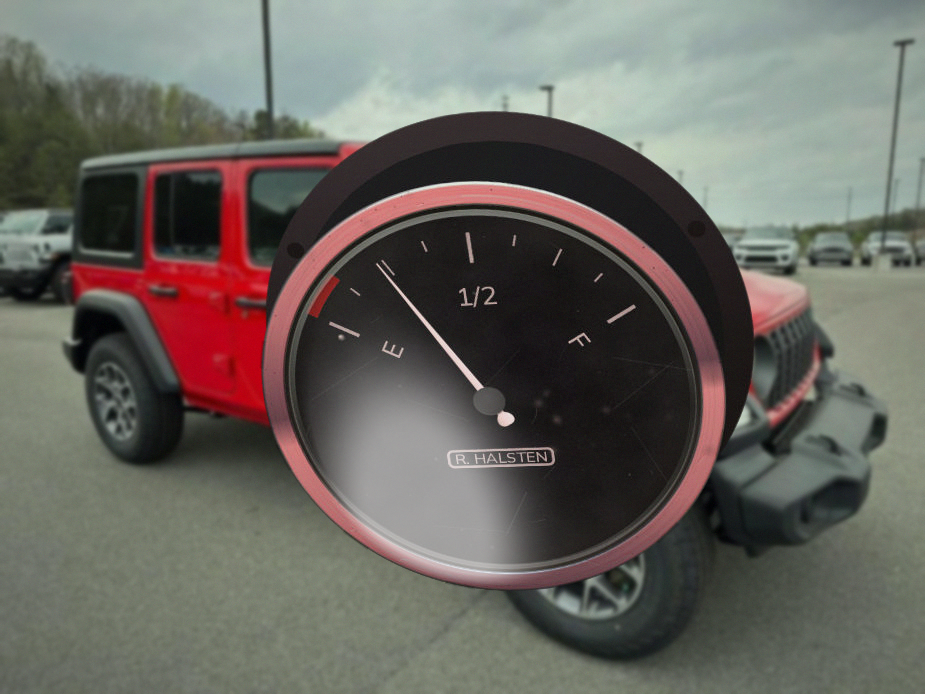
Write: 0.25
